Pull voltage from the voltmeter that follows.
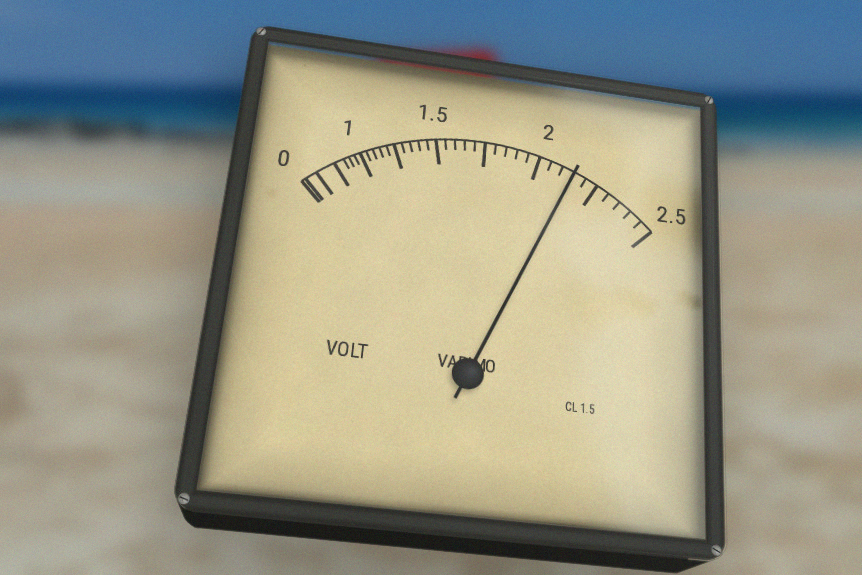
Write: 2.15 V
